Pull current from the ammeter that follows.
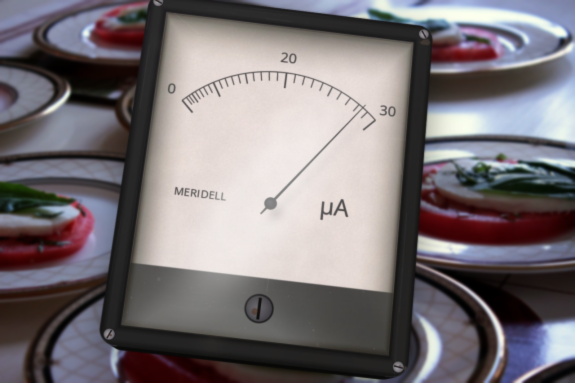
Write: 28.5 µA
